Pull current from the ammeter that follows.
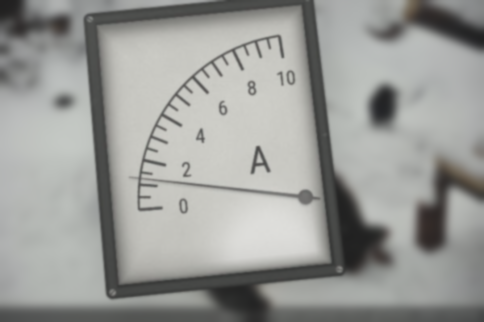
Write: 1.25 A
